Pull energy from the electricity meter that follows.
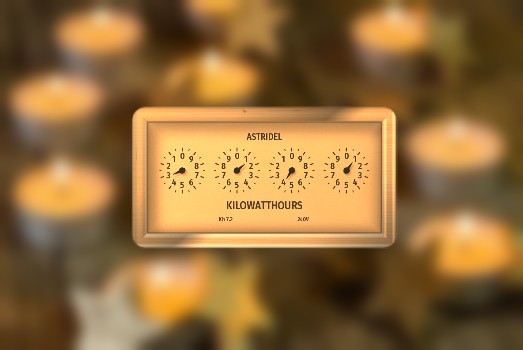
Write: 3141 kWh
